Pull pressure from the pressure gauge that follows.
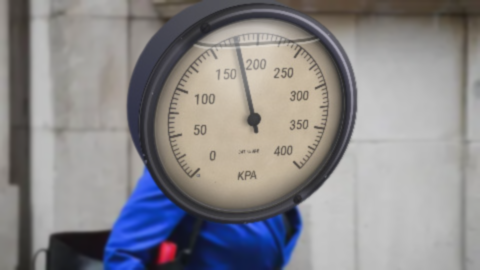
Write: 175 kPa
